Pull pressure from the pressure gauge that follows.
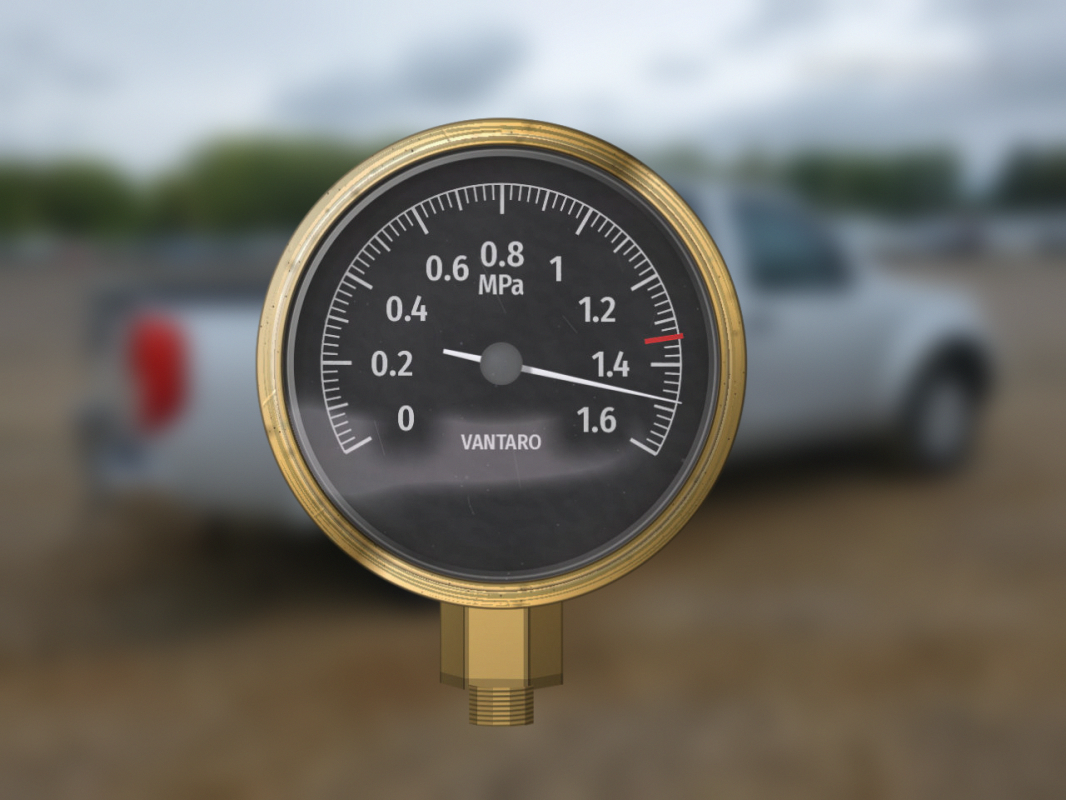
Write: 1.48 MPa
